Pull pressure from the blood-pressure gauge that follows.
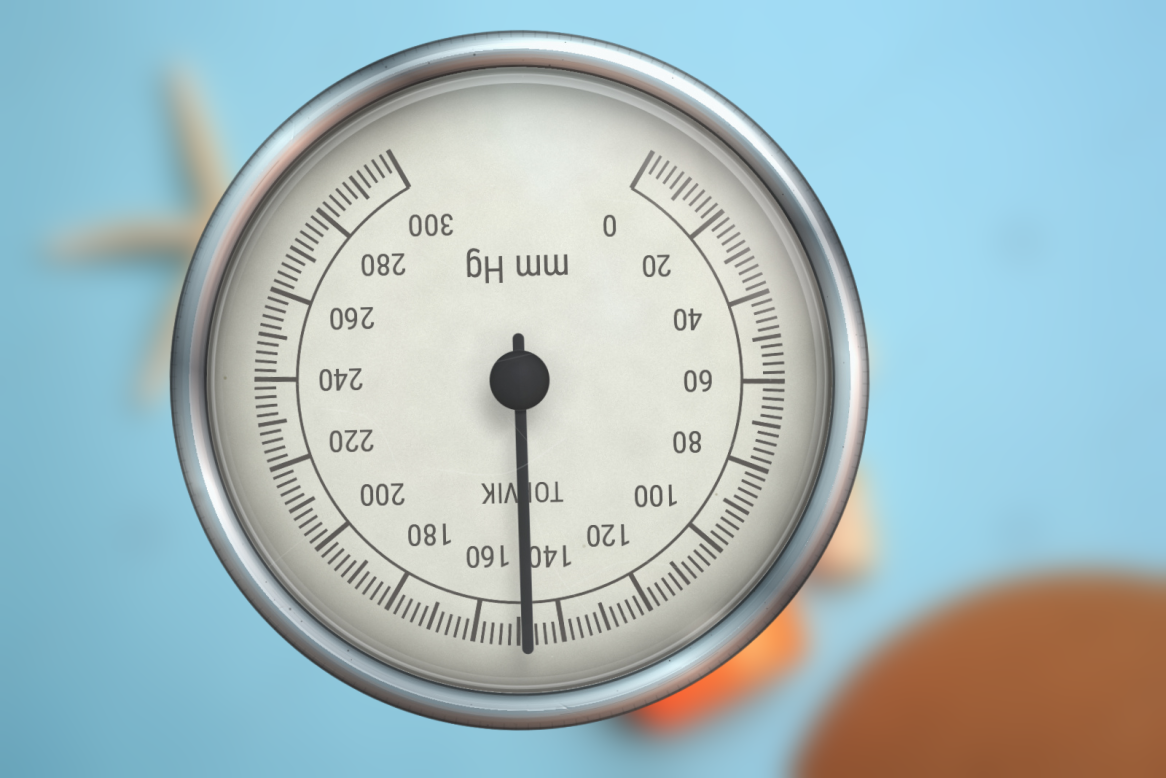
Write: 148 mmHg
